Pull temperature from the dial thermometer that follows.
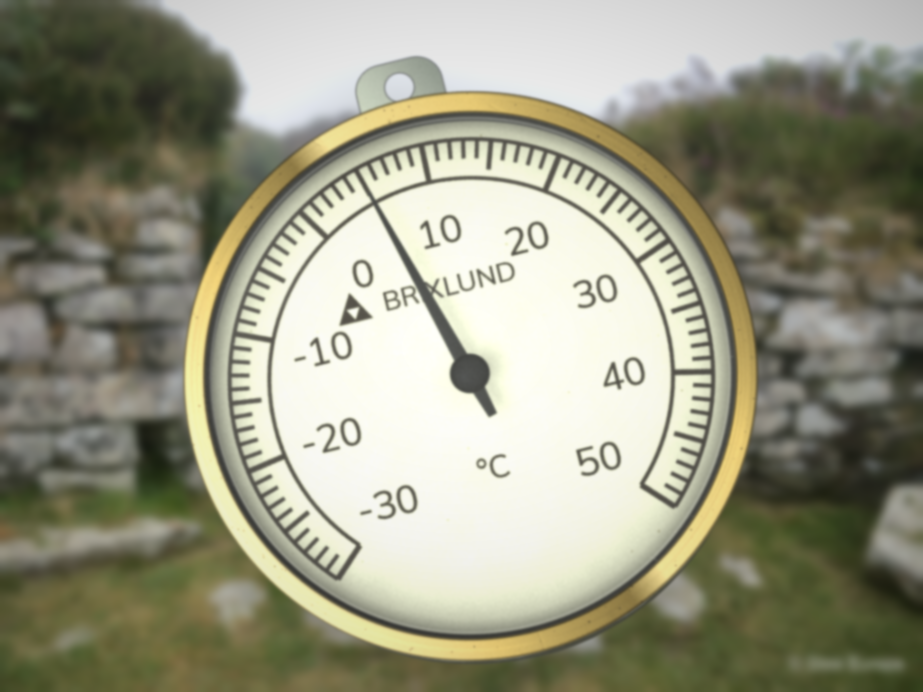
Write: 5 °C
